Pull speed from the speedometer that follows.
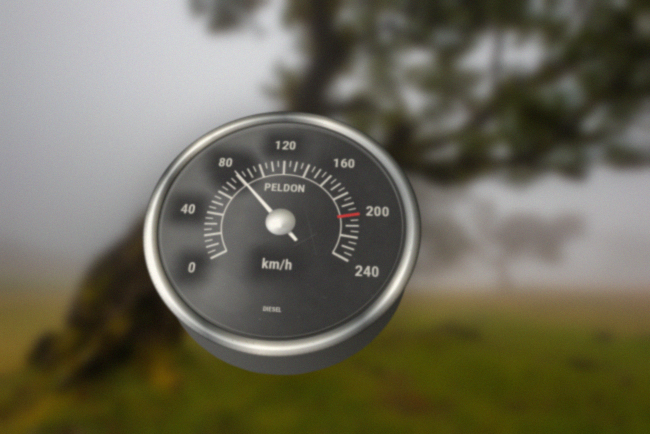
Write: 80 km/h
